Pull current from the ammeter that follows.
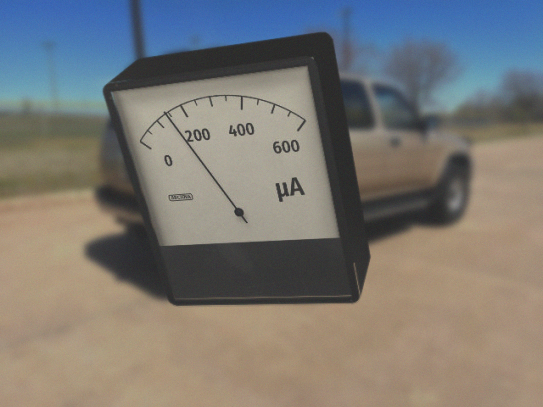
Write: 150 µA
